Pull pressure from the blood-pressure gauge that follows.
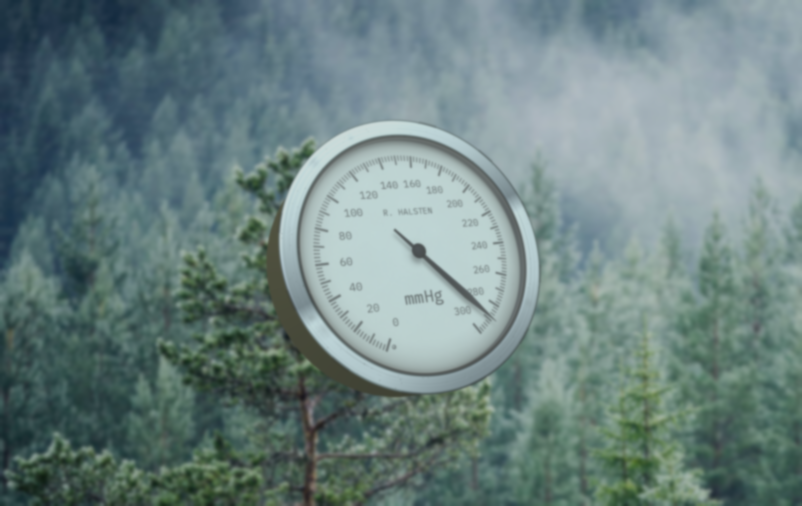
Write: 290 mmHg
